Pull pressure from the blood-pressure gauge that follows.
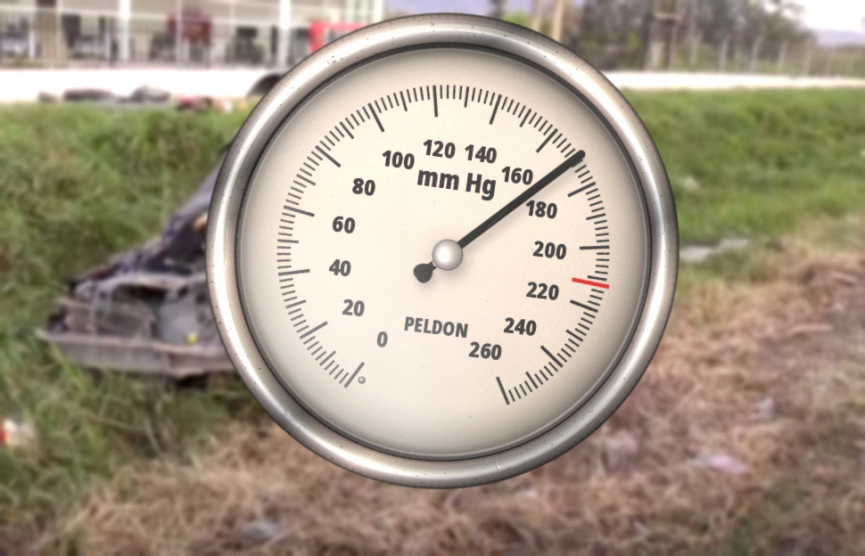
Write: 170 mmHg
